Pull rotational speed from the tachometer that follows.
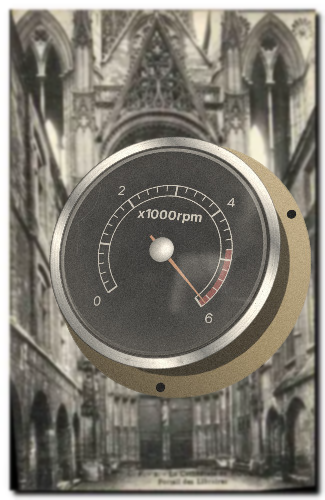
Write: 5900 rpm
